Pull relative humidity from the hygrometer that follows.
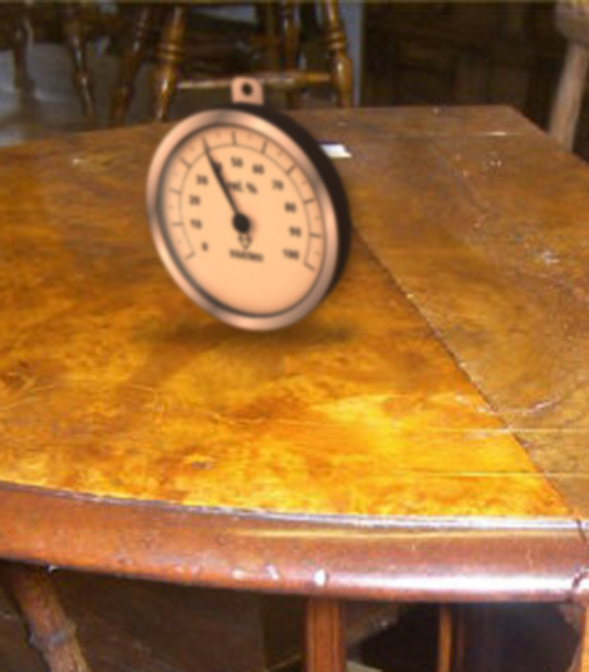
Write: 40 %
